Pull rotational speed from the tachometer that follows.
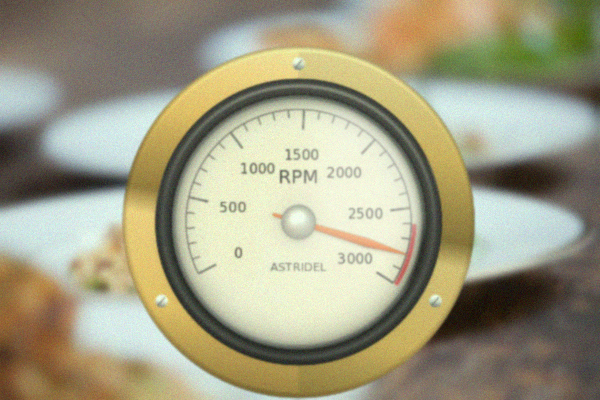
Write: 2800 rpm
